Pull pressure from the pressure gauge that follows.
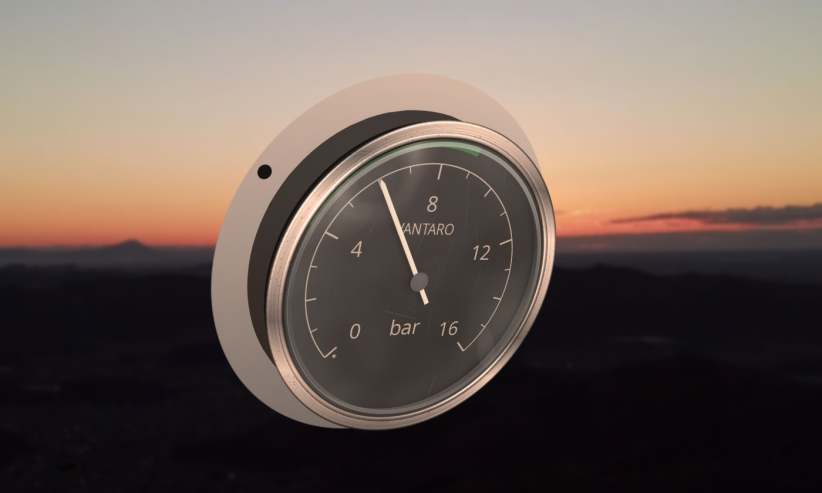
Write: 6 bar
